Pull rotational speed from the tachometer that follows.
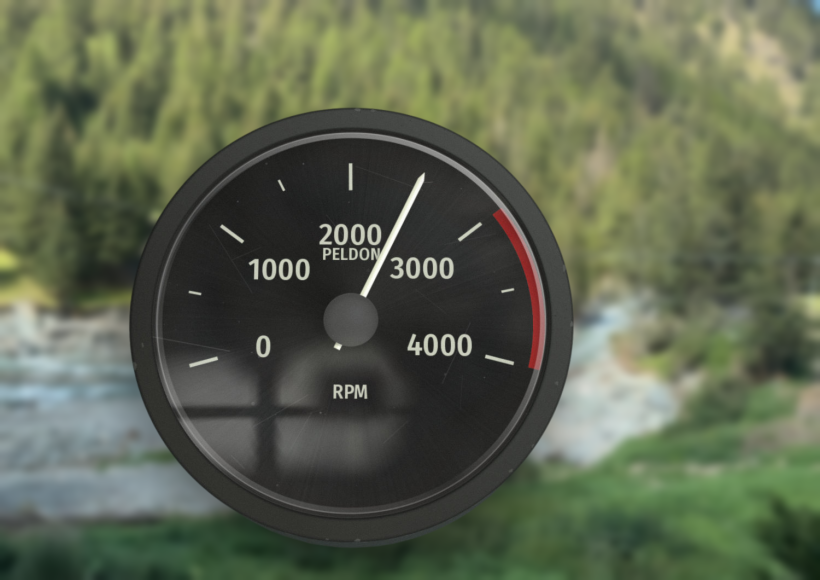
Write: 2500 rpm
